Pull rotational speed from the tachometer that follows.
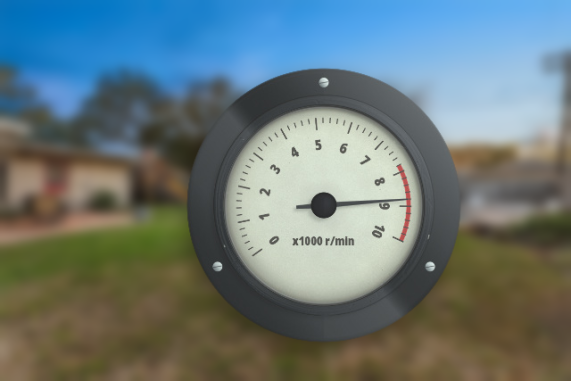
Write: 8800 rpm
